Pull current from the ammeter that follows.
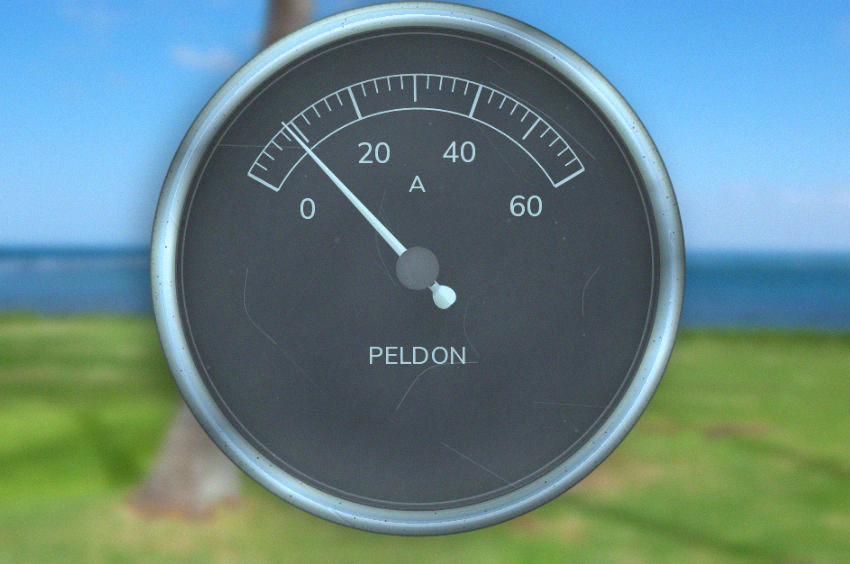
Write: 9 A
